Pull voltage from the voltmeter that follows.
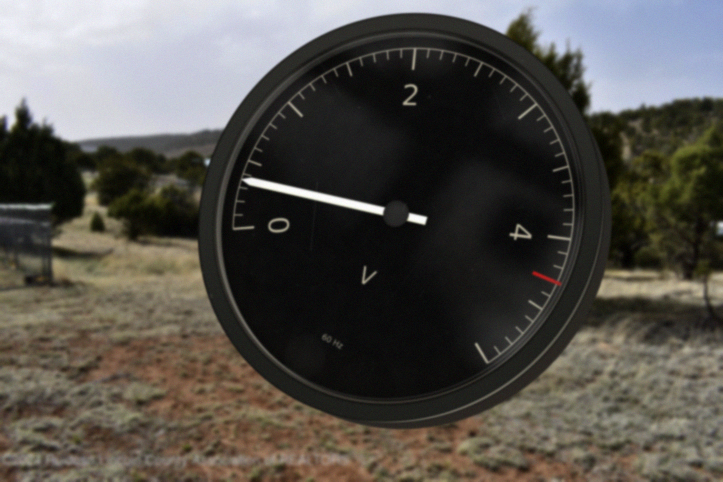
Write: 0.35 V
